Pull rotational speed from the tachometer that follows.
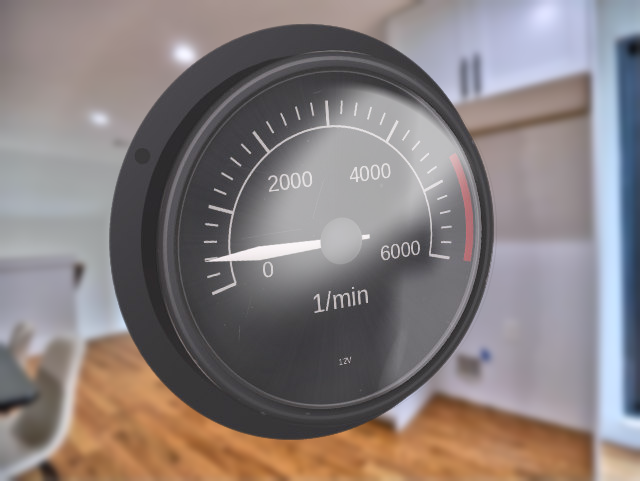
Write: 400 rpm
